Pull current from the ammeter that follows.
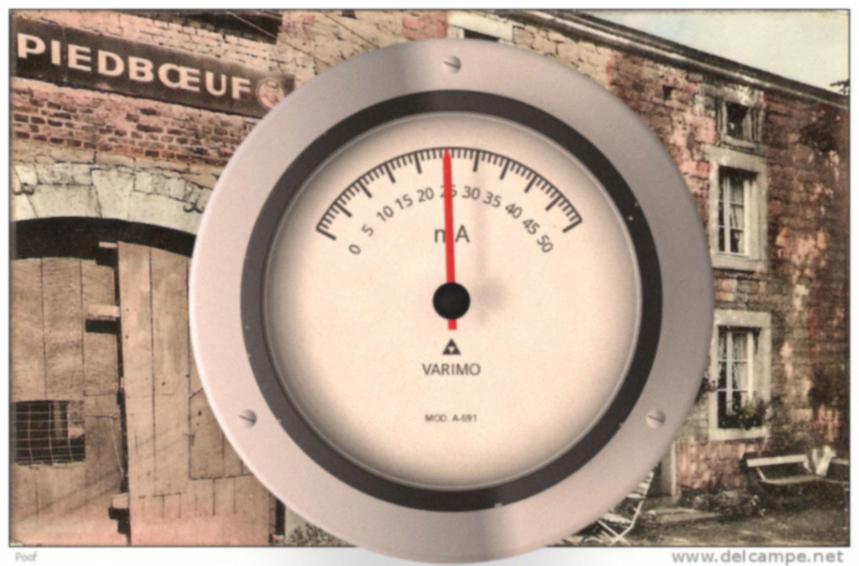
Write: 25 mA
